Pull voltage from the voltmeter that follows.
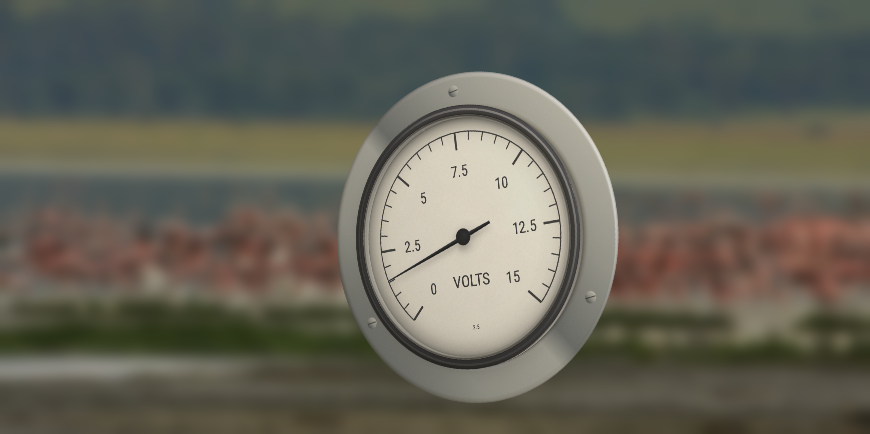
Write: 1.5 V
